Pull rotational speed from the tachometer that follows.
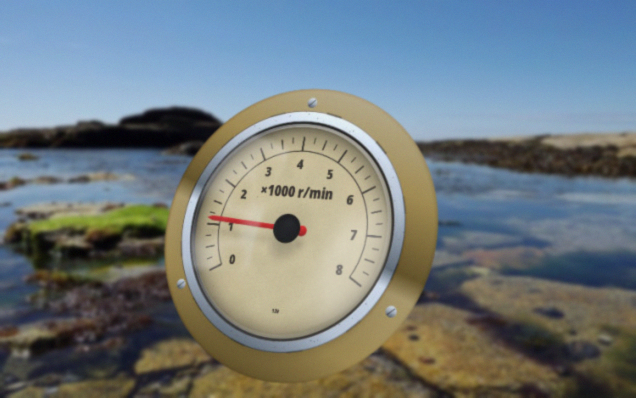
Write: 1125 rpm
